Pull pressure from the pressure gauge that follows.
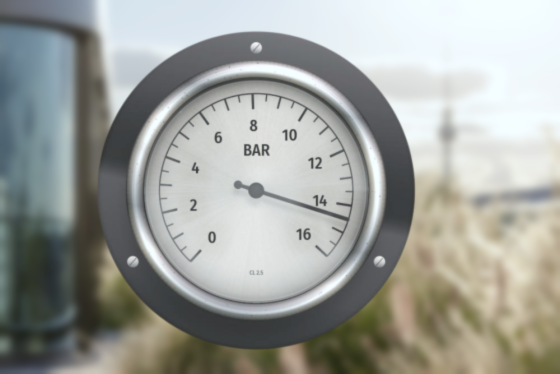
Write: 14.5 bar
